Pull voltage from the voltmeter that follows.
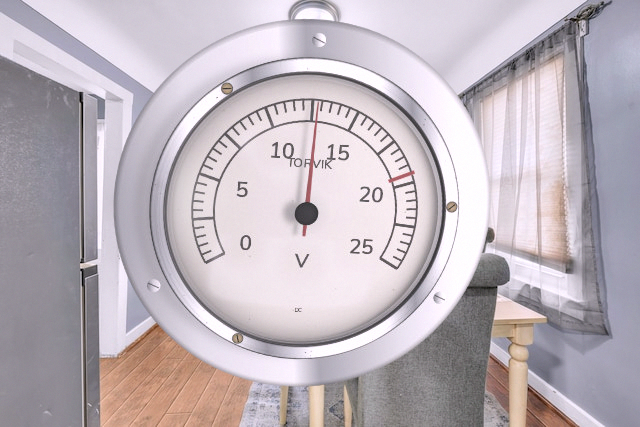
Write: 12.75 V
